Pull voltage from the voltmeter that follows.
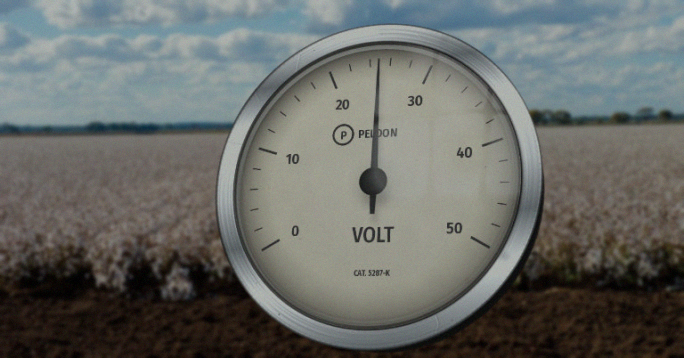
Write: 25 V
